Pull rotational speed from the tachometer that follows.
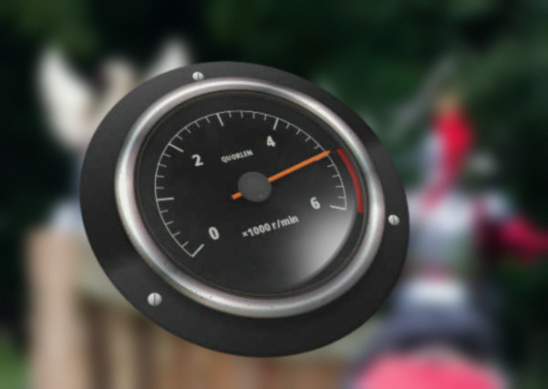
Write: 5000 rpm
